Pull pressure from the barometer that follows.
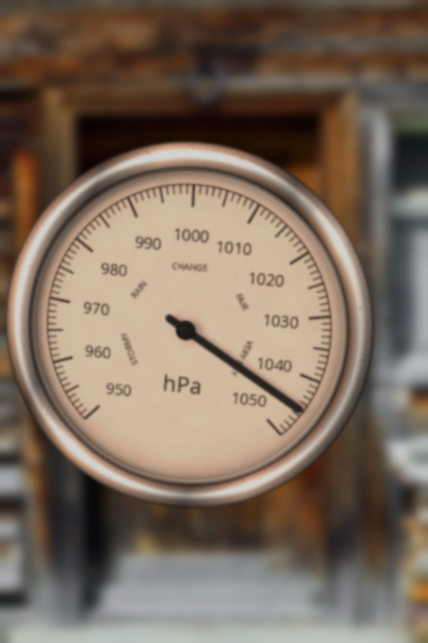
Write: 1045 hPa
